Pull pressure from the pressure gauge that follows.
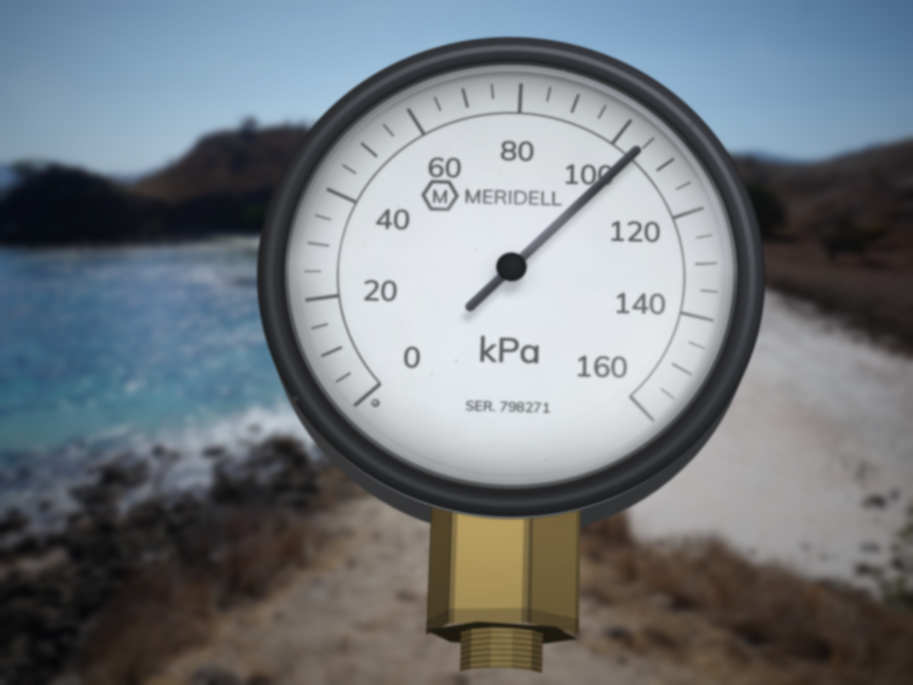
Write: 105 kPa
